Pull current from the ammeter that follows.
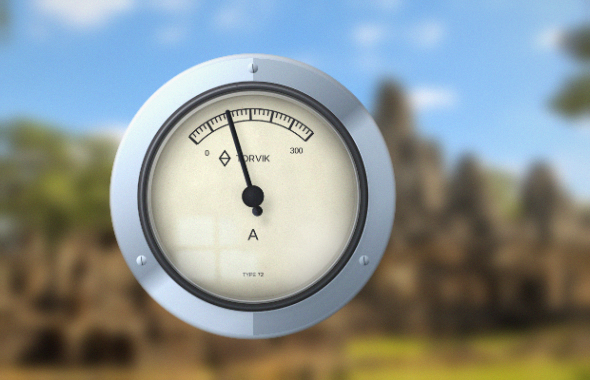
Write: 100 A
